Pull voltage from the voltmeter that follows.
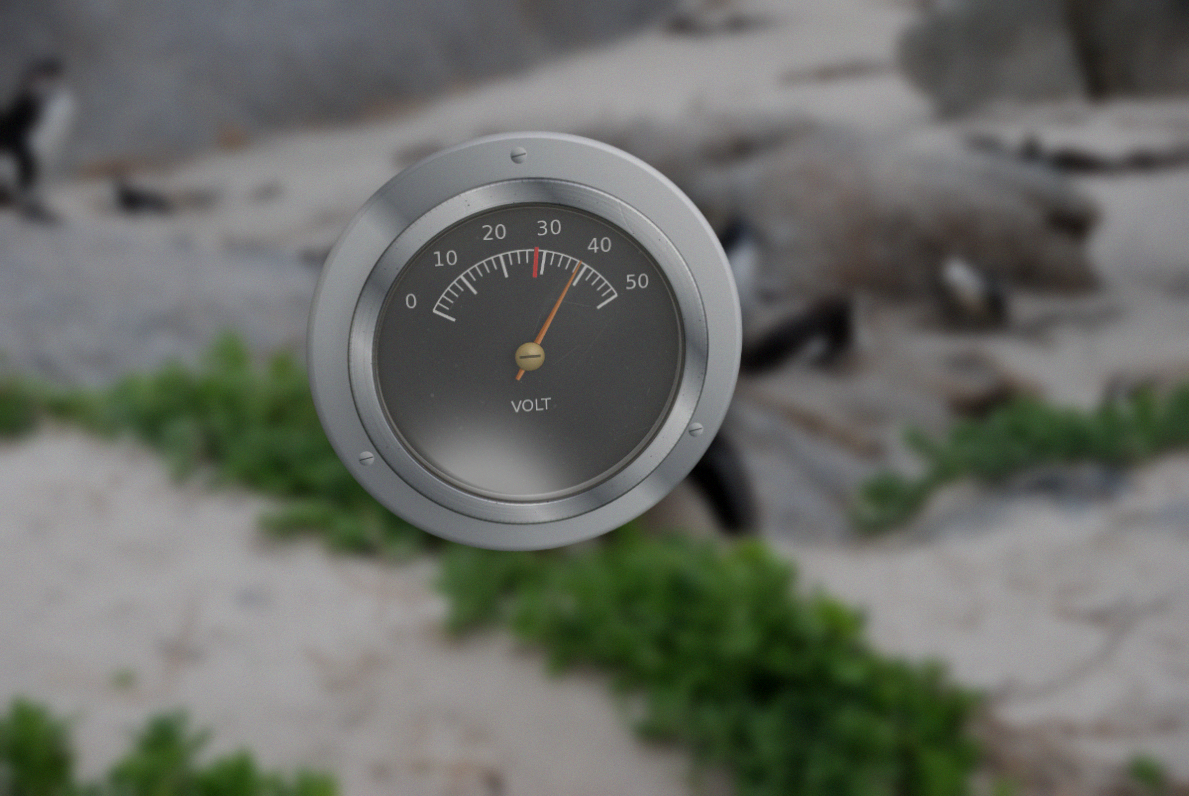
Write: 38 V
